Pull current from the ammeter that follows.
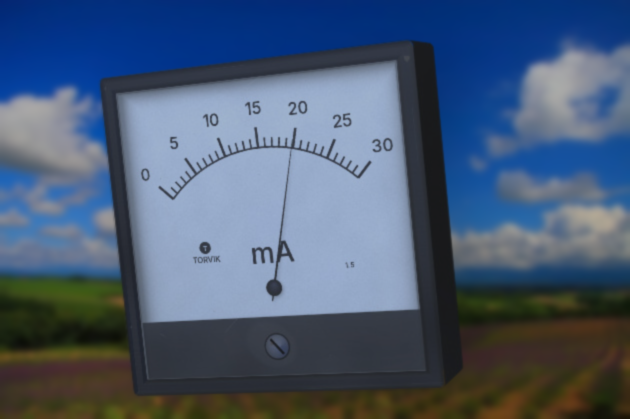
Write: 20 mA
